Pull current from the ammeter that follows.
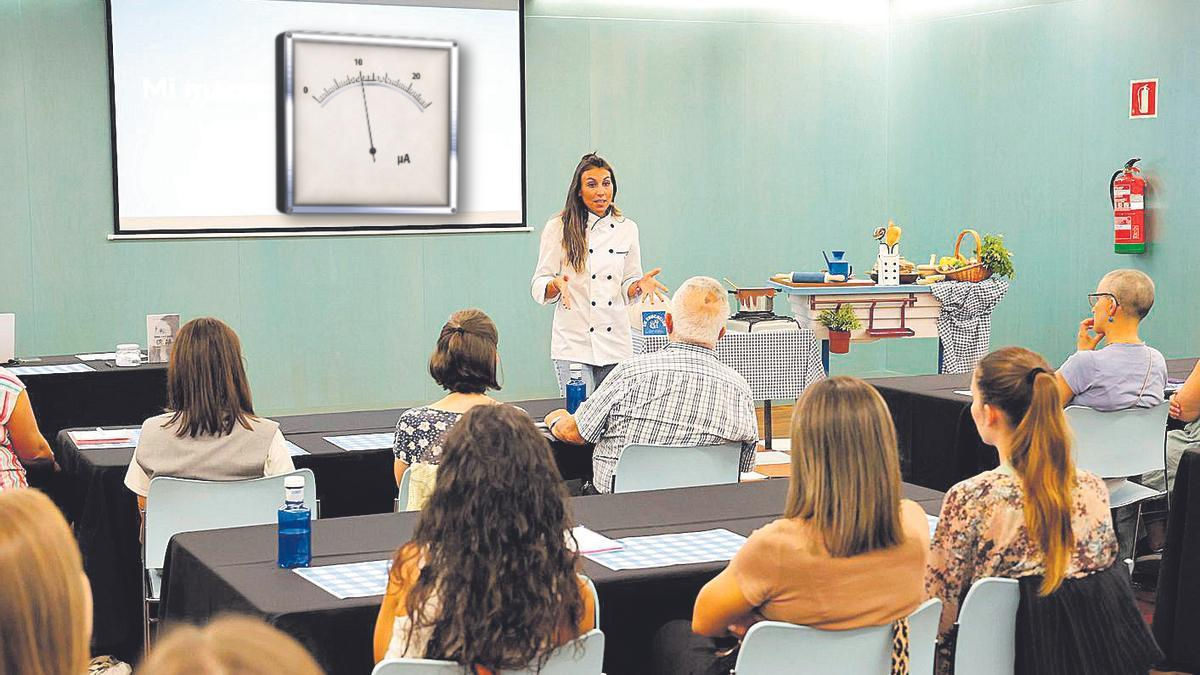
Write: 10 µA
